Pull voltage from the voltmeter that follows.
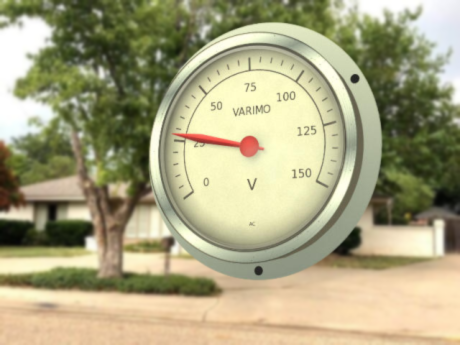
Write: 27.5 V
